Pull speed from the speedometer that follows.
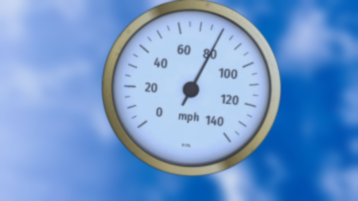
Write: 80 mph
